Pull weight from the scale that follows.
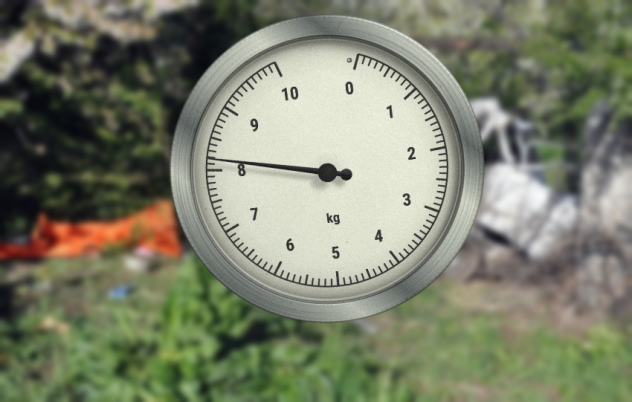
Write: 8.2 kg
